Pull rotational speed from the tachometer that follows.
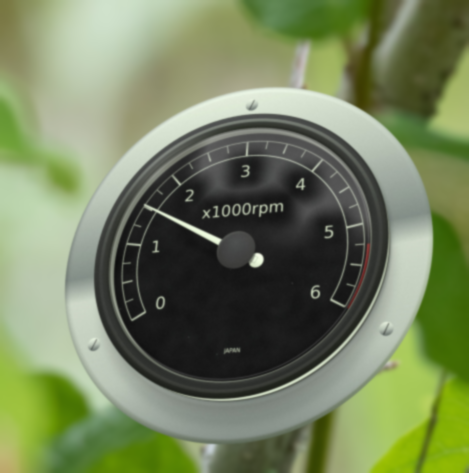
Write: 1500 rpm
